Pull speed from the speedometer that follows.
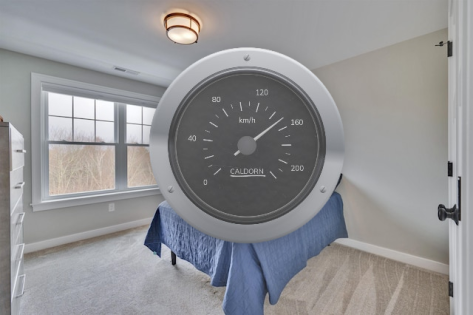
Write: 150 km/h
